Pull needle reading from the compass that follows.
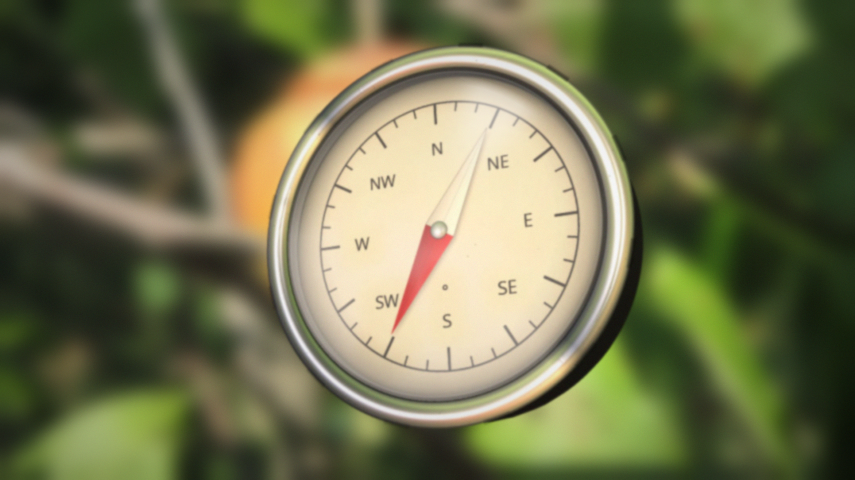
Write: 210 °
